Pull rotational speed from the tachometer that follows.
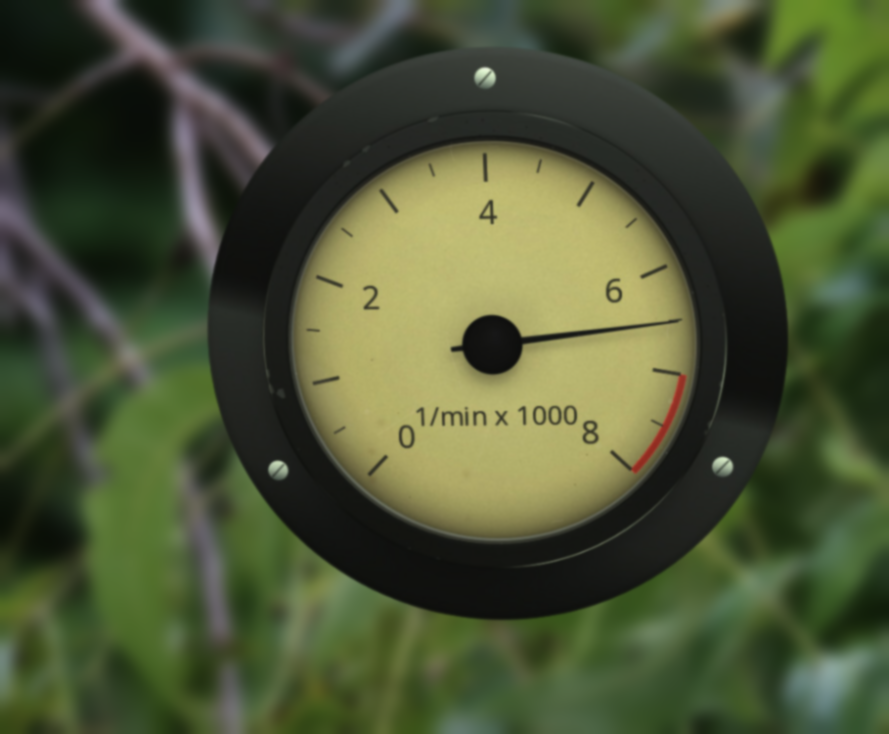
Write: 6500 rpm
